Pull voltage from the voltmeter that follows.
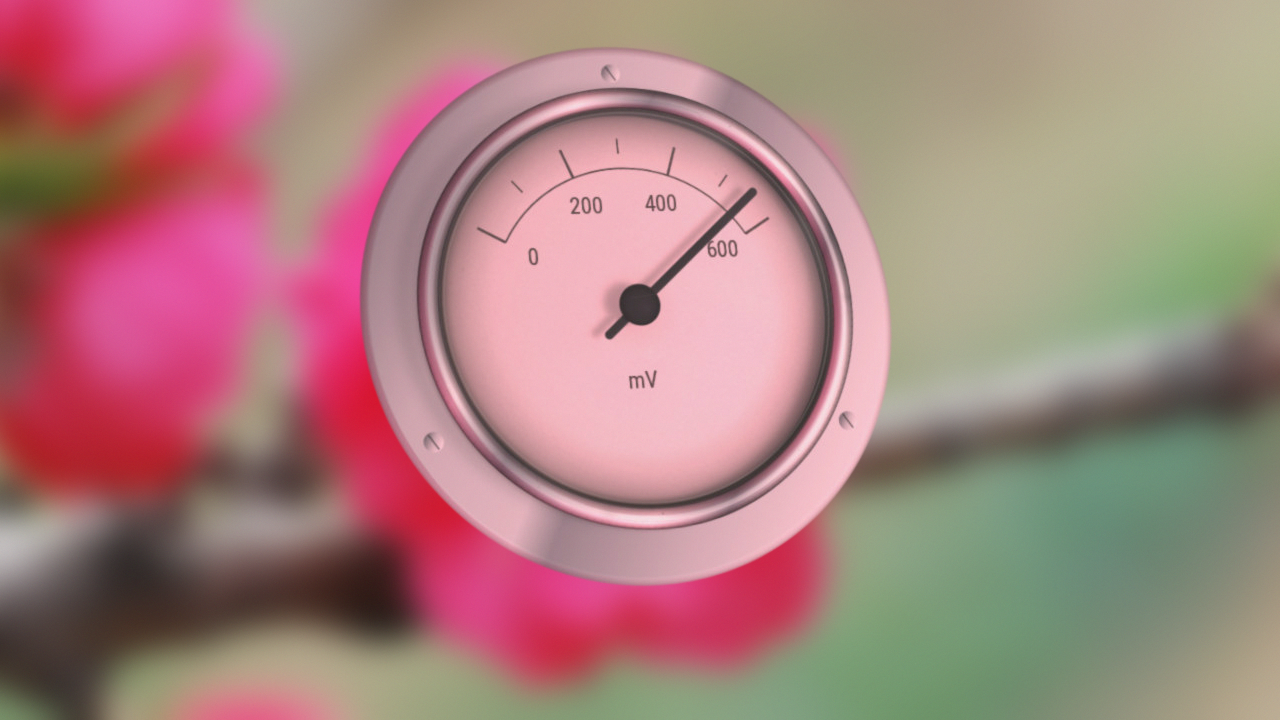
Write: 550 mV
